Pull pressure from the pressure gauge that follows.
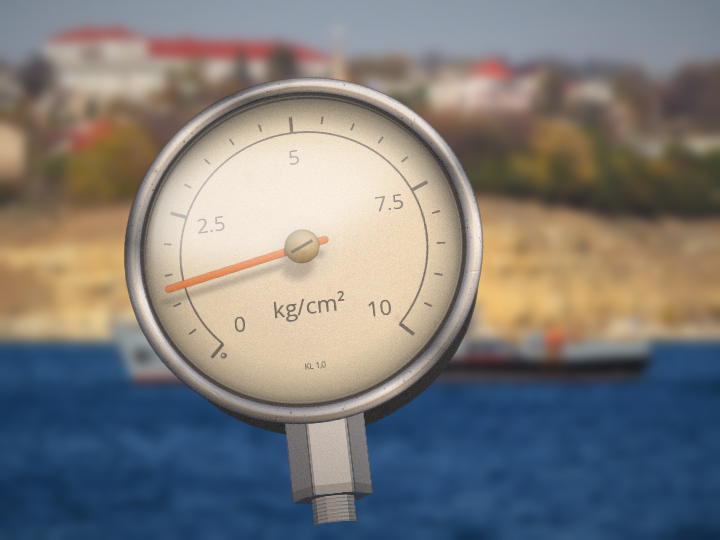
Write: 1.25 kg/cm²
